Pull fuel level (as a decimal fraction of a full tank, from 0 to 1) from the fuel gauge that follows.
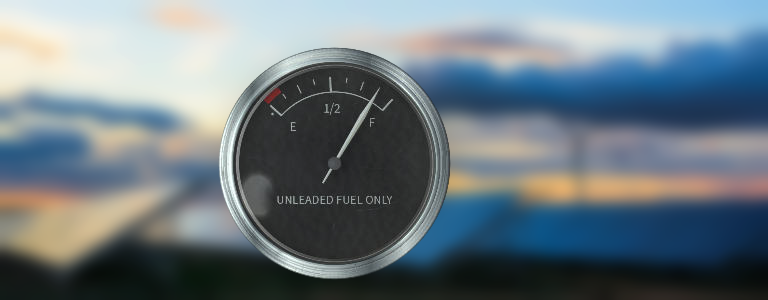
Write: 0.875
